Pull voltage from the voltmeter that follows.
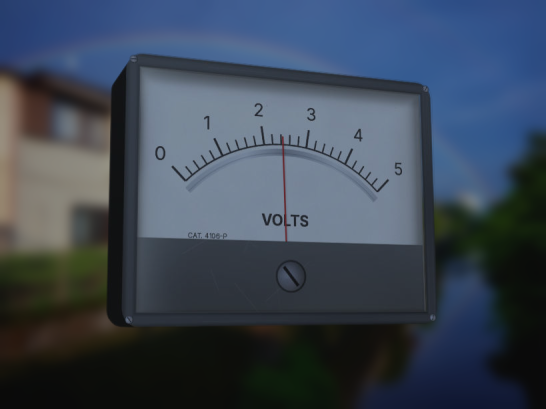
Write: 2.4 V
